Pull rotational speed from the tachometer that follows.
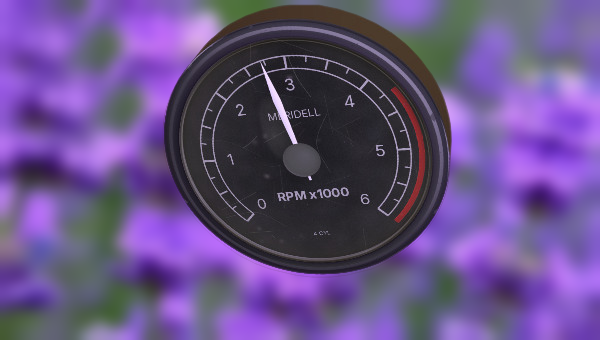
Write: 2750 rpm
